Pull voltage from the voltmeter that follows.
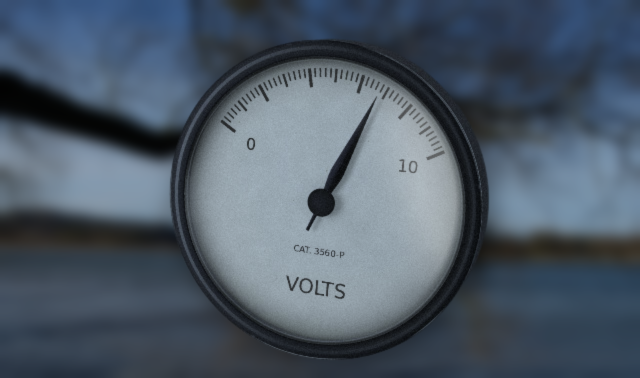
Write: 6.8 V
